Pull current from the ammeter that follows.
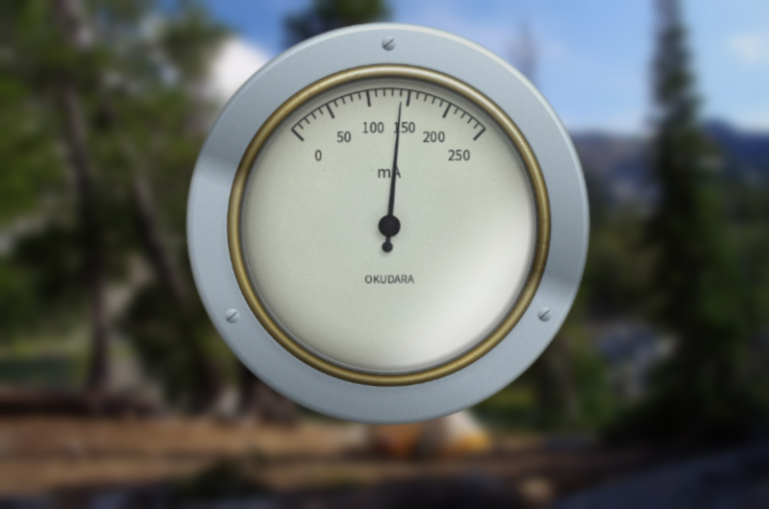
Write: 140 mA
